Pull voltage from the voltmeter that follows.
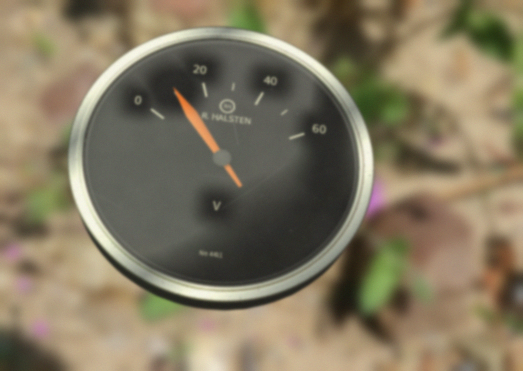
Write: 10 V
